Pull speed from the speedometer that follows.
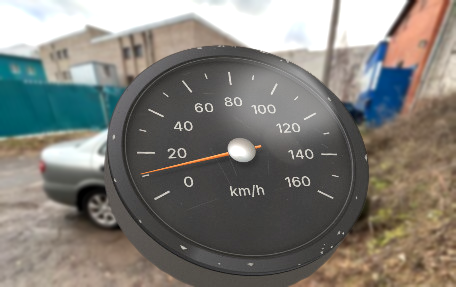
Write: 10 km/h
